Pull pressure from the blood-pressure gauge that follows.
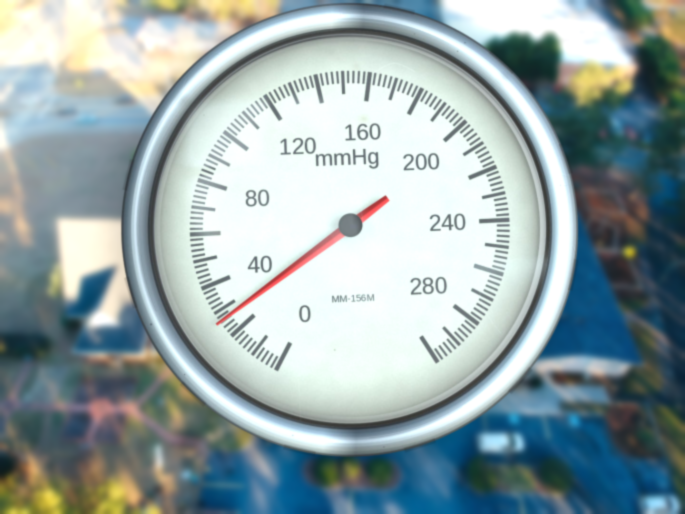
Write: 26 mmHg
